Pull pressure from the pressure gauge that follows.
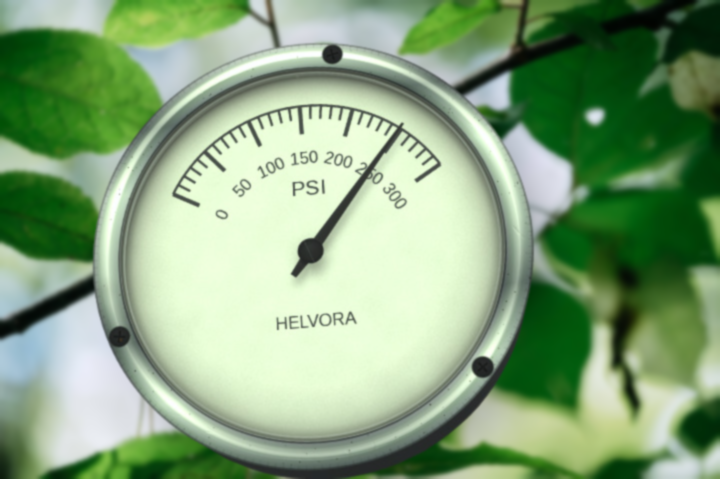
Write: 250 psi
